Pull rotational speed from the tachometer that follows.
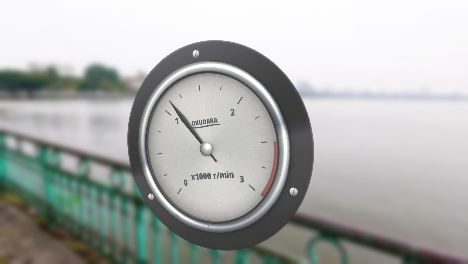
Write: 1125 rpm
